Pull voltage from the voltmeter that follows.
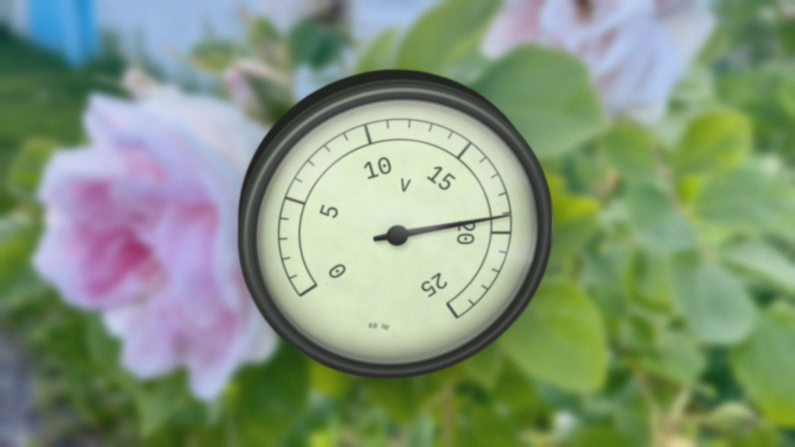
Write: 19 V
